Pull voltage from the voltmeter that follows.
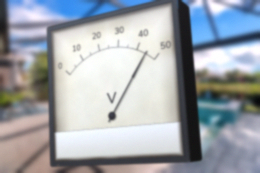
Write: 45 V
